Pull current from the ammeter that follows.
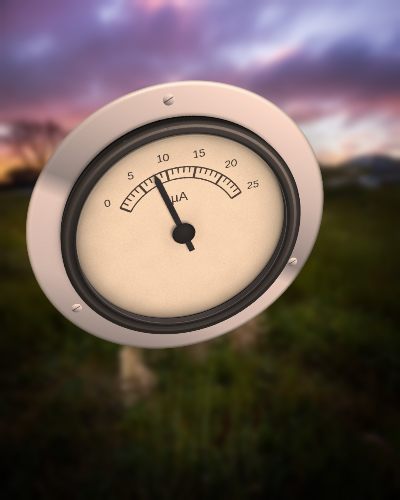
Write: 8 µA
